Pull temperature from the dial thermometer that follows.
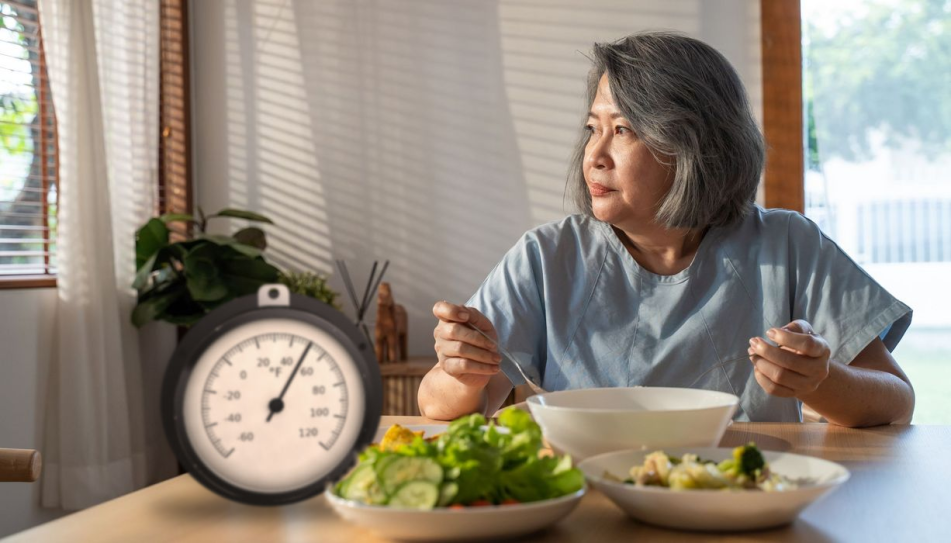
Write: 50 °F
